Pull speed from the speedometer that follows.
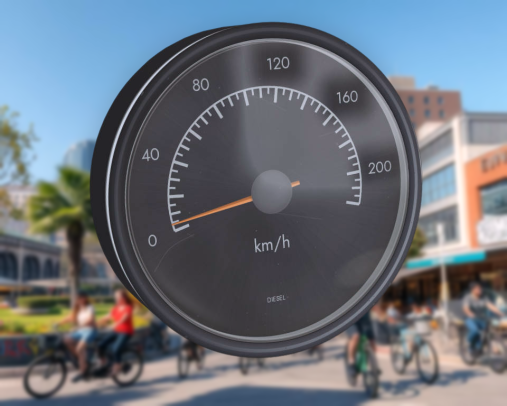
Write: 5 km/h
